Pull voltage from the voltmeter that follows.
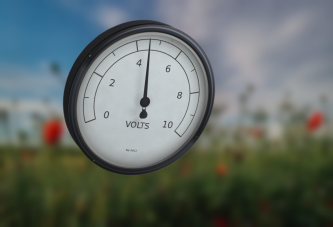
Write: 4.5 V
